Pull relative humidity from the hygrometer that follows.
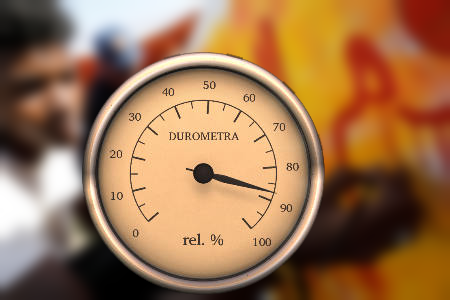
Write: 87.5 %
